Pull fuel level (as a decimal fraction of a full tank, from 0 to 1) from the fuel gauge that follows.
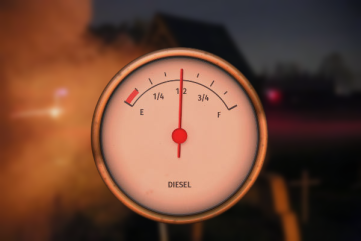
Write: 0.5
